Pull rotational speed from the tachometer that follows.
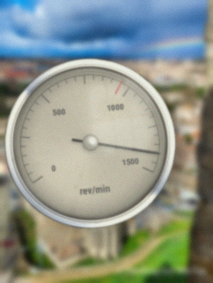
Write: 1400 rpm
